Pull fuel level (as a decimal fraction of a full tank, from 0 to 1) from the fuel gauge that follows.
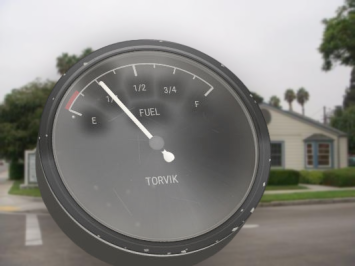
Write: 0.25
